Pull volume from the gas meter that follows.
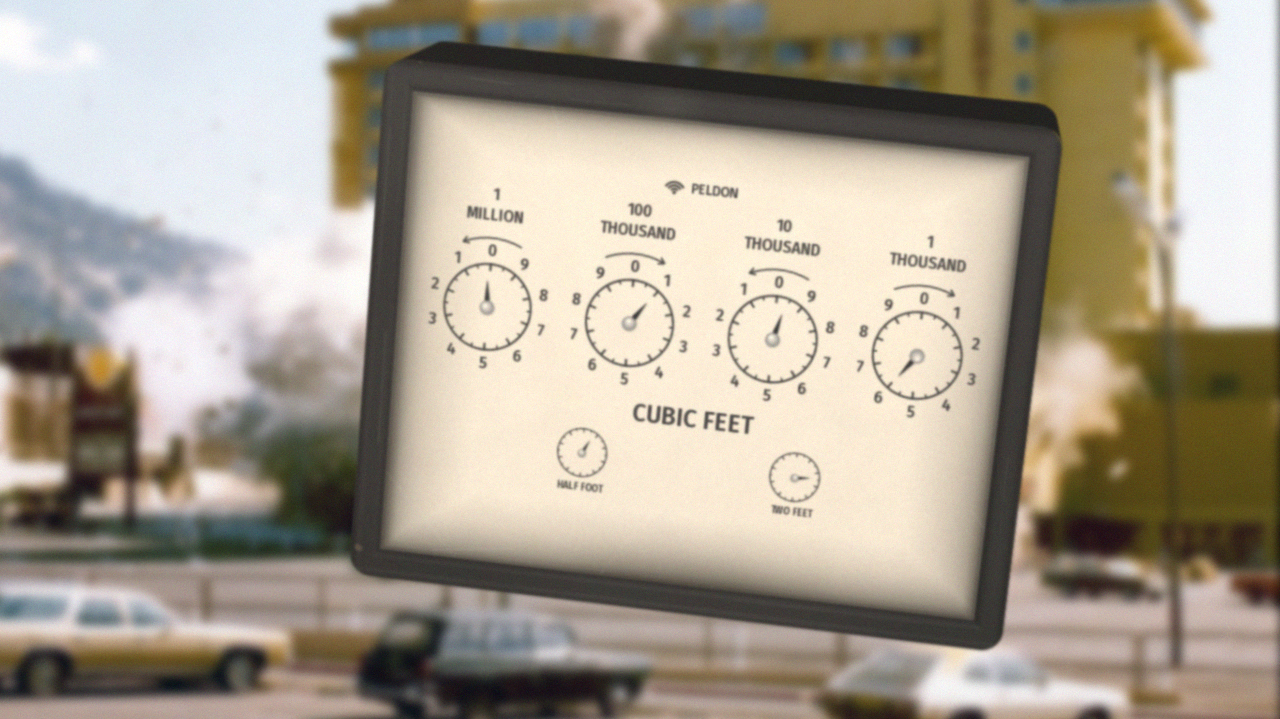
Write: 9600 ft³
